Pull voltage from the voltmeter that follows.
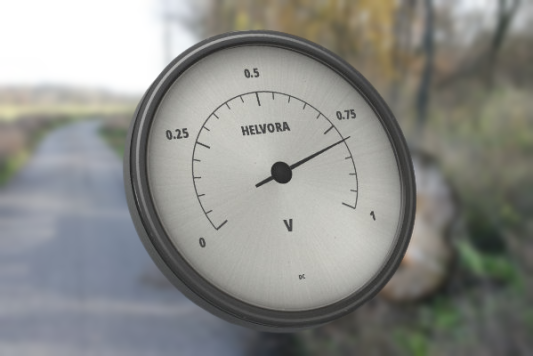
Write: 0.8 V
